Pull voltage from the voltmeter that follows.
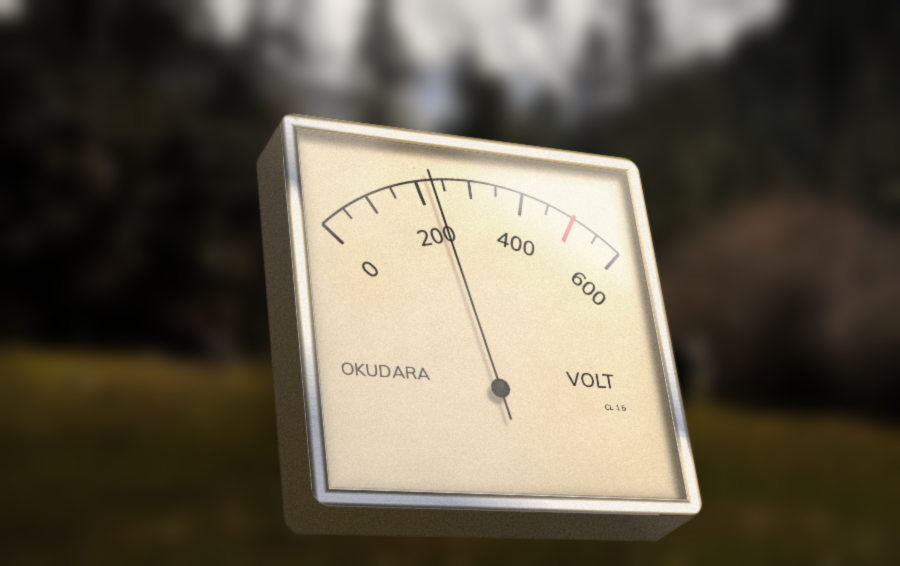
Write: 225 V
